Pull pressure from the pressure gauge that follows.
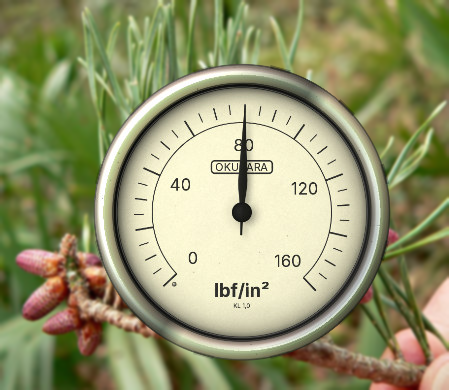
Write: 80 psi
